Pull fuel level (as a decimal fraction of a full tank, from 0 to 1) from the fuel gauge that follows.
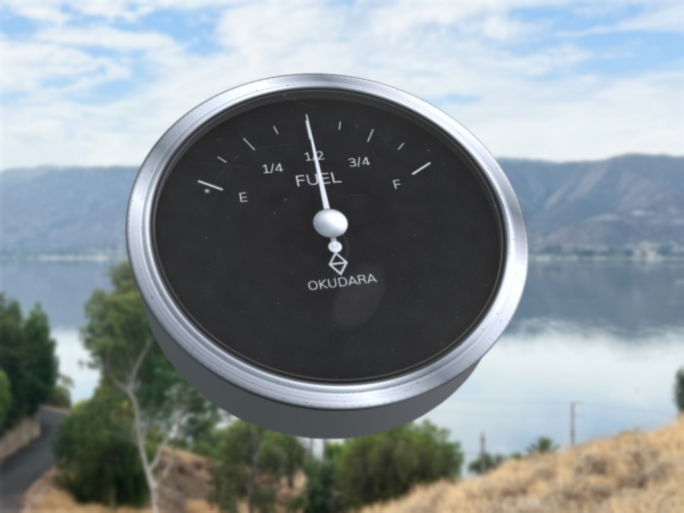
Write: 0.5
